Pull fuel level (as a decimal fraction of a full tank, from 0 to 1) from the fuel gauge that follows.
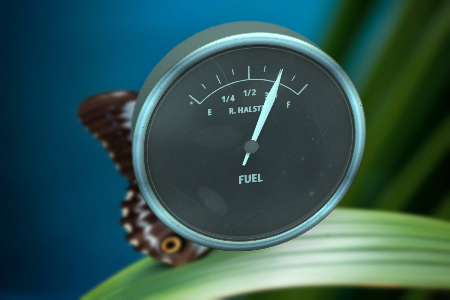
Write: 0.75
